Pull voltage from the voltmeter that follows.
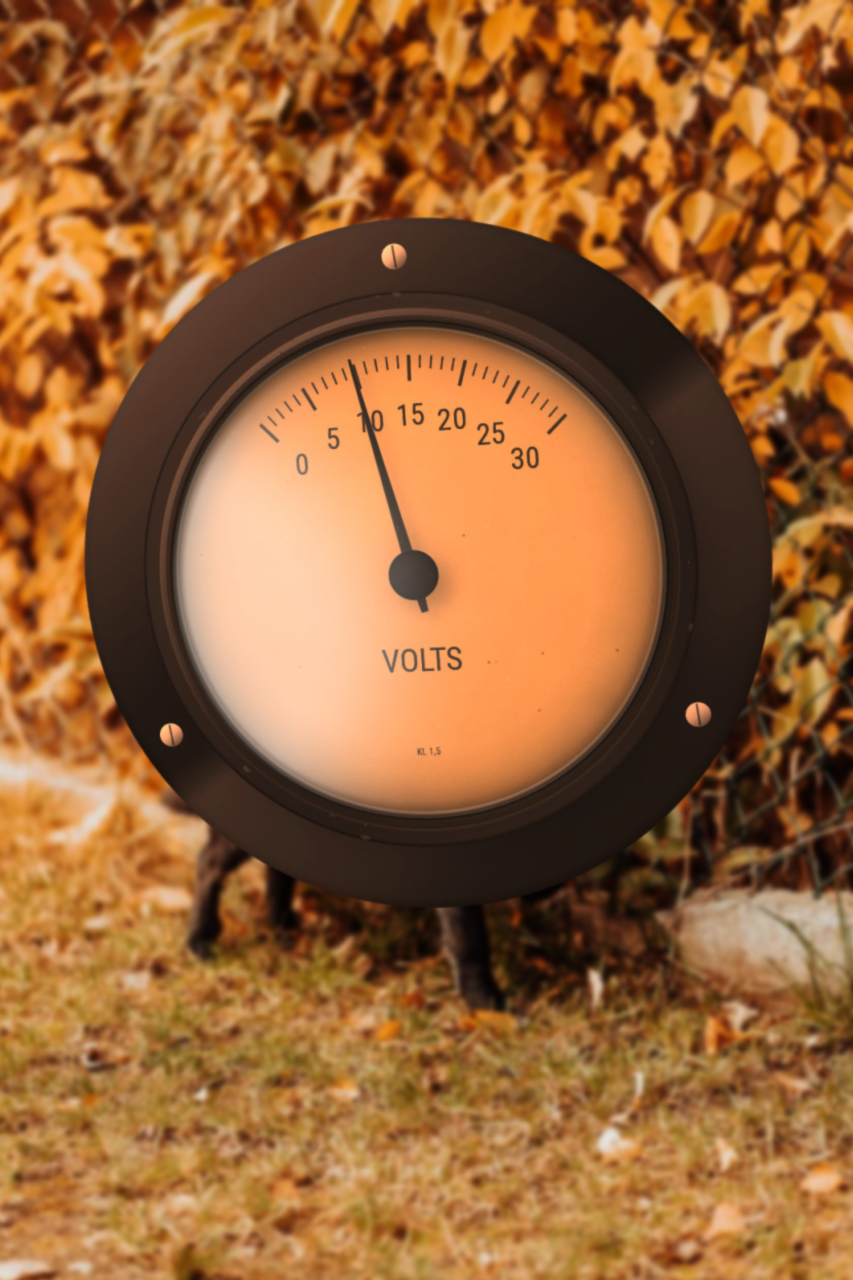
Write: 10 V
